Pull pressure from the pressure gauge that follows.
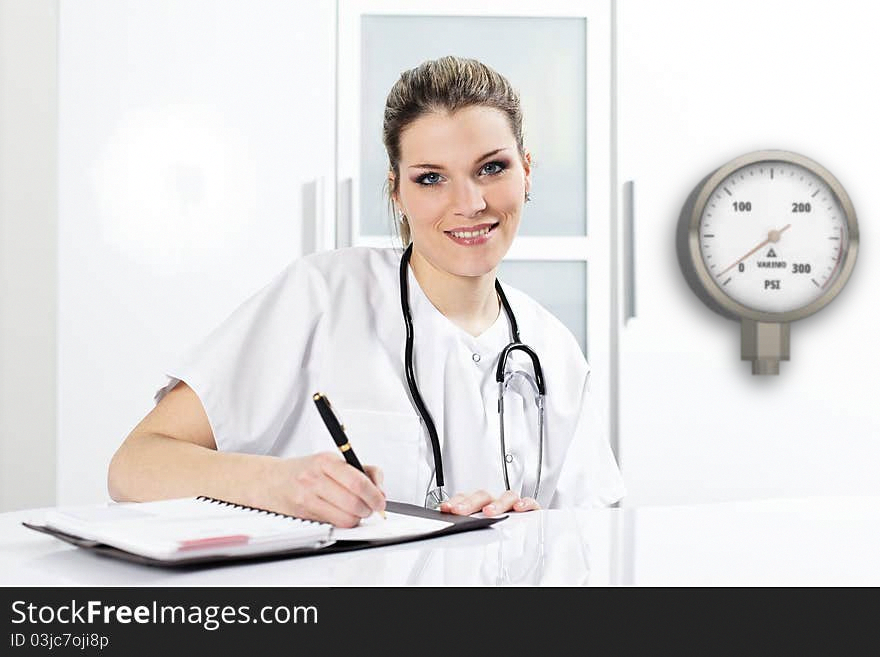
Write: 10 psi
